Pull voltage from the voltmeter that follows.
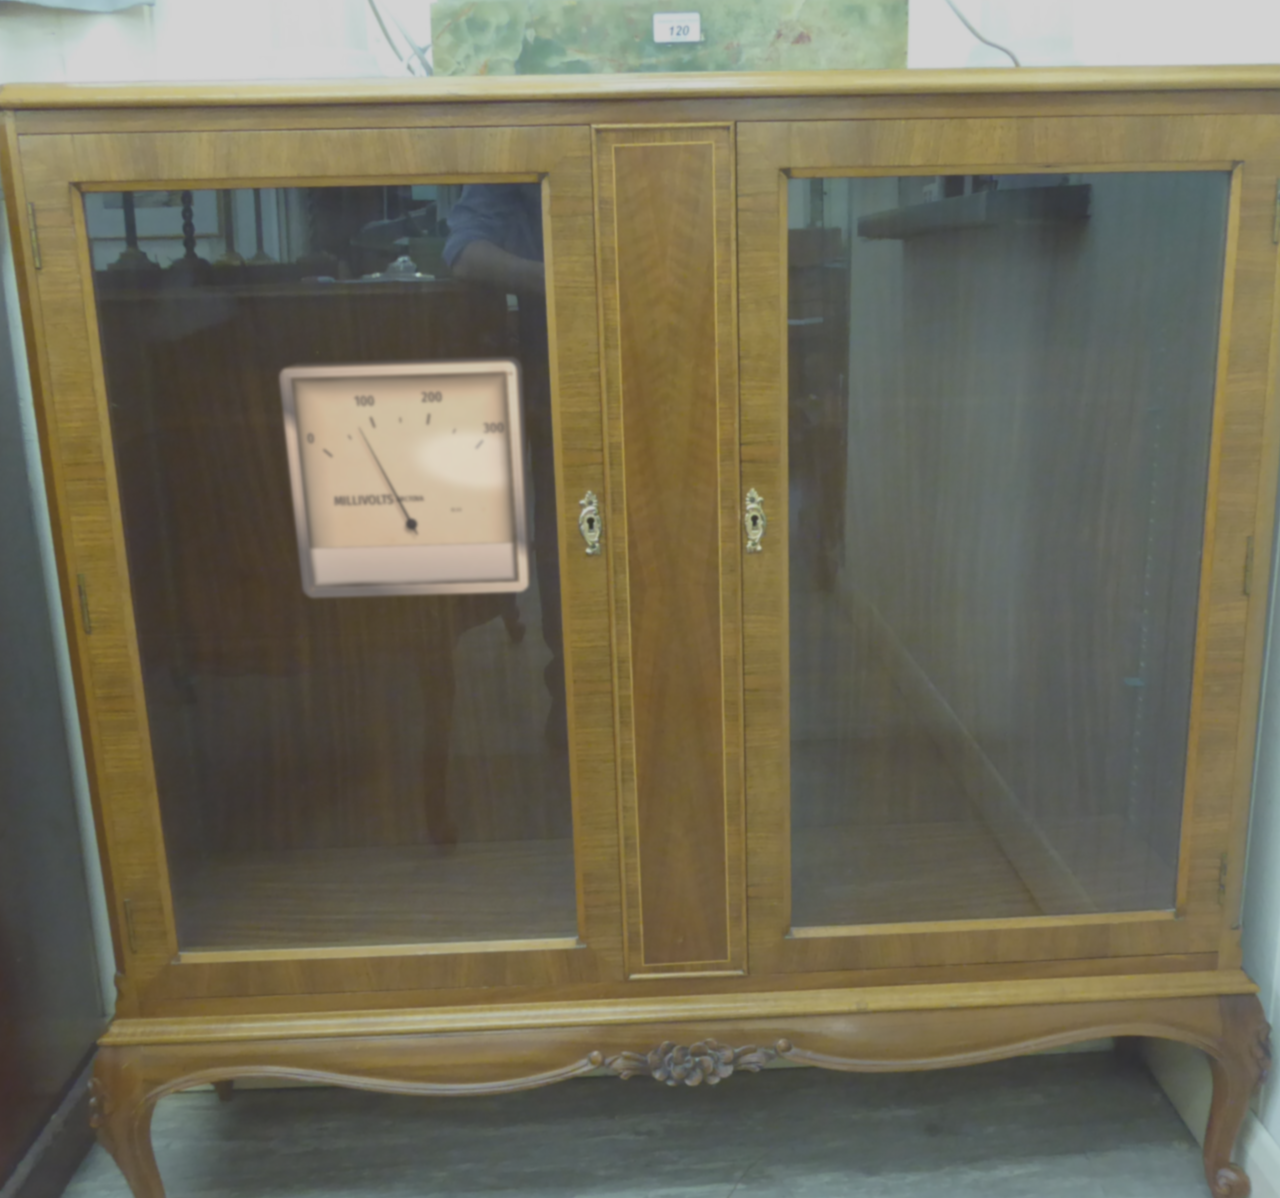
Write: 75 mV
